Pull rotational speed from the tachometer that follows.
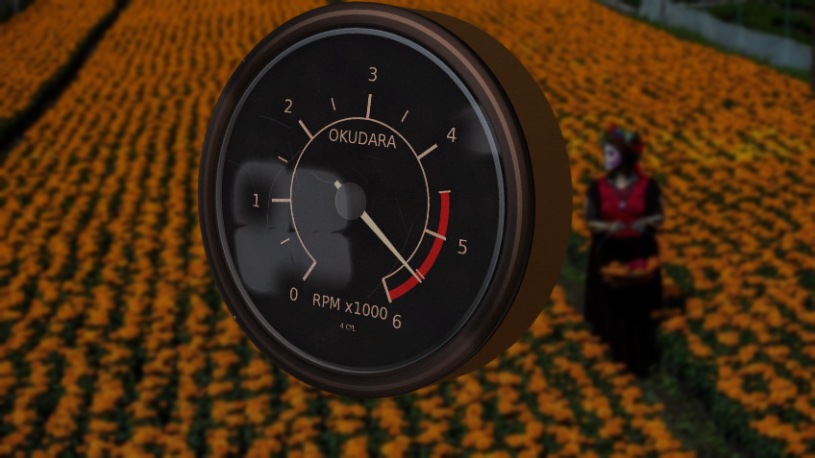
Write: 5500 rpm
